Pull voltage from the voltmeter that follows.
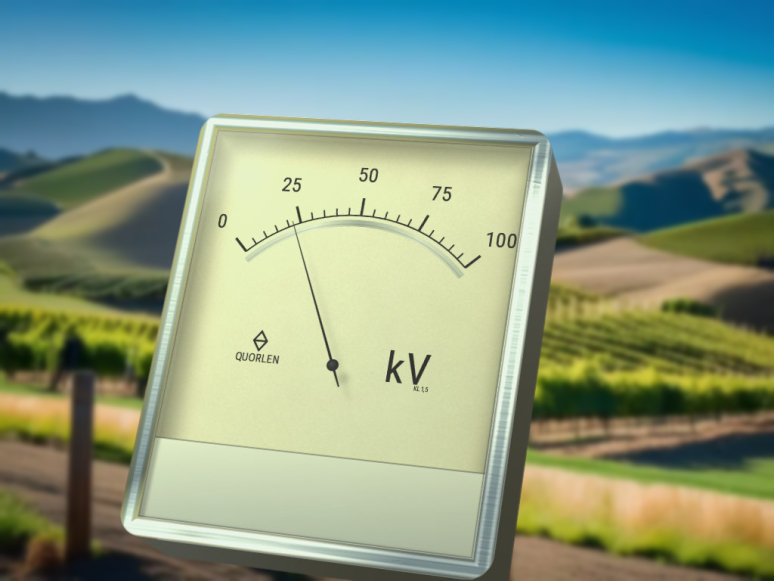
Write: 22.5 kV
